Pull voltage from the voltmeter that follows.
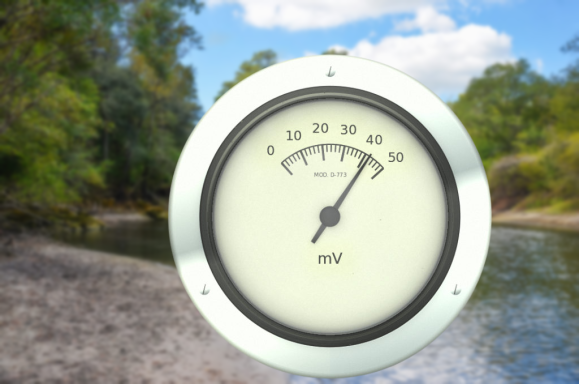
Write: 42 mV
